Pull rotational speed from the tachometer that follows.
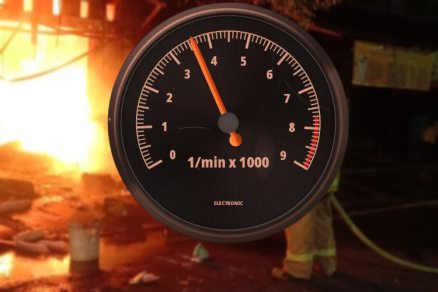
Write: 3600 rpm
